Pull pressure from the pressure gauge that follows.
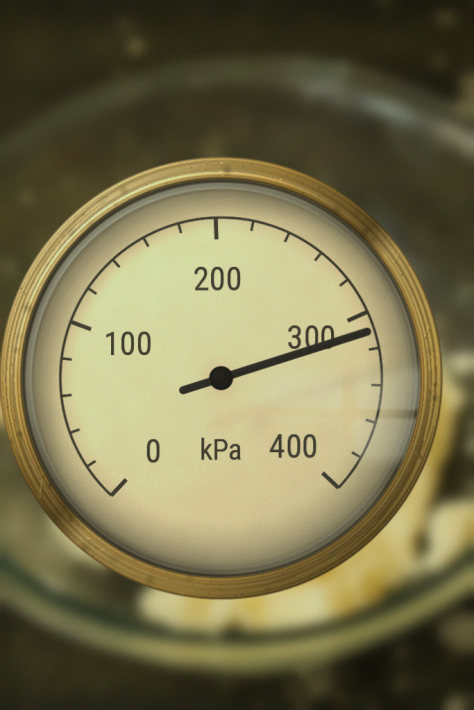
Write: 310 kPa
